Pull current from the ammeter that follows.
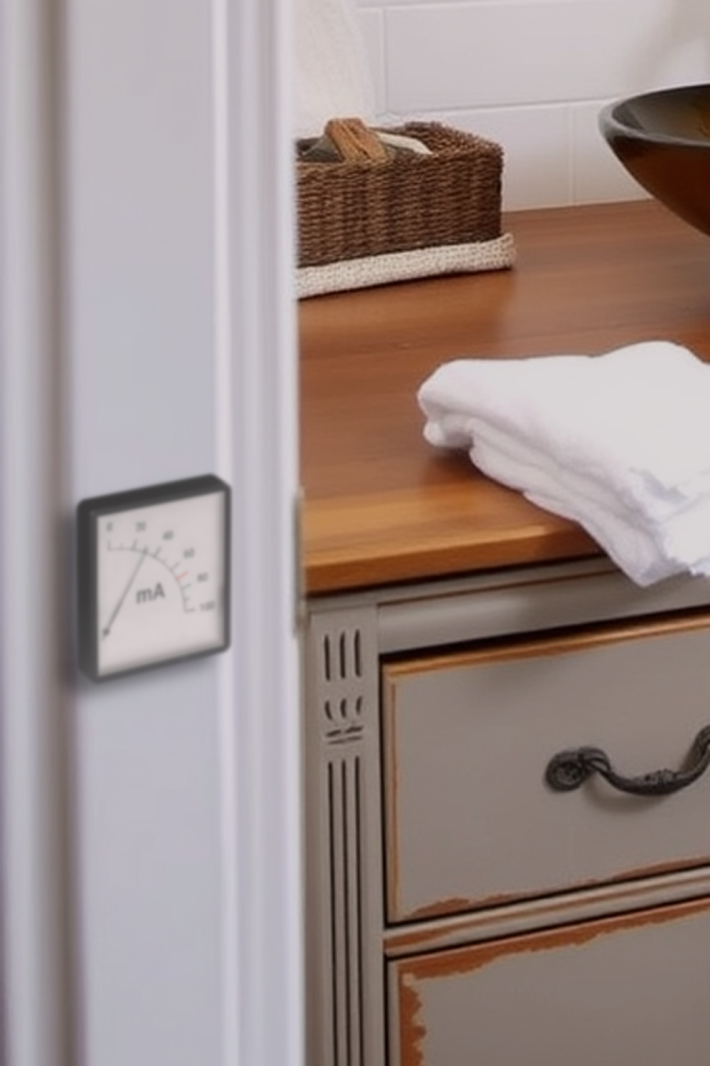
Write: 30 mA
